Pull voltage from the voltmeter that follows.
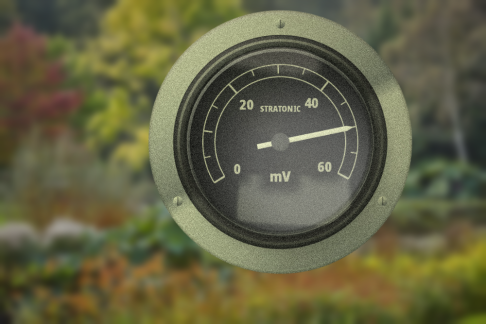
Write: 50 mV
